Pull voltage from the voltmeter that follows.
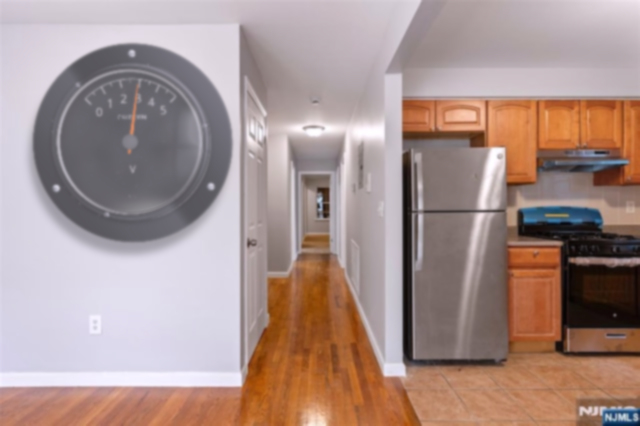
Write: 3 V
